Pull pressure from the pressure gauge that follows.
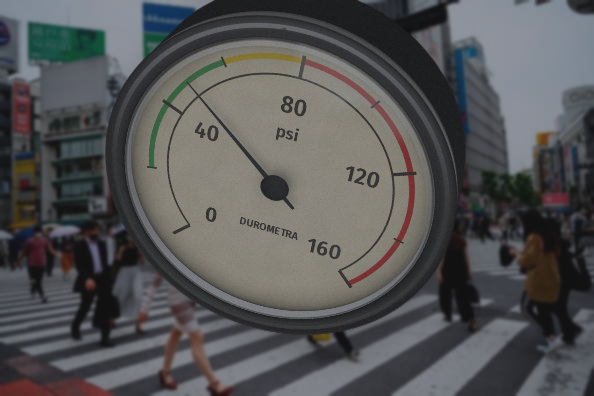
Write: 50 psi
